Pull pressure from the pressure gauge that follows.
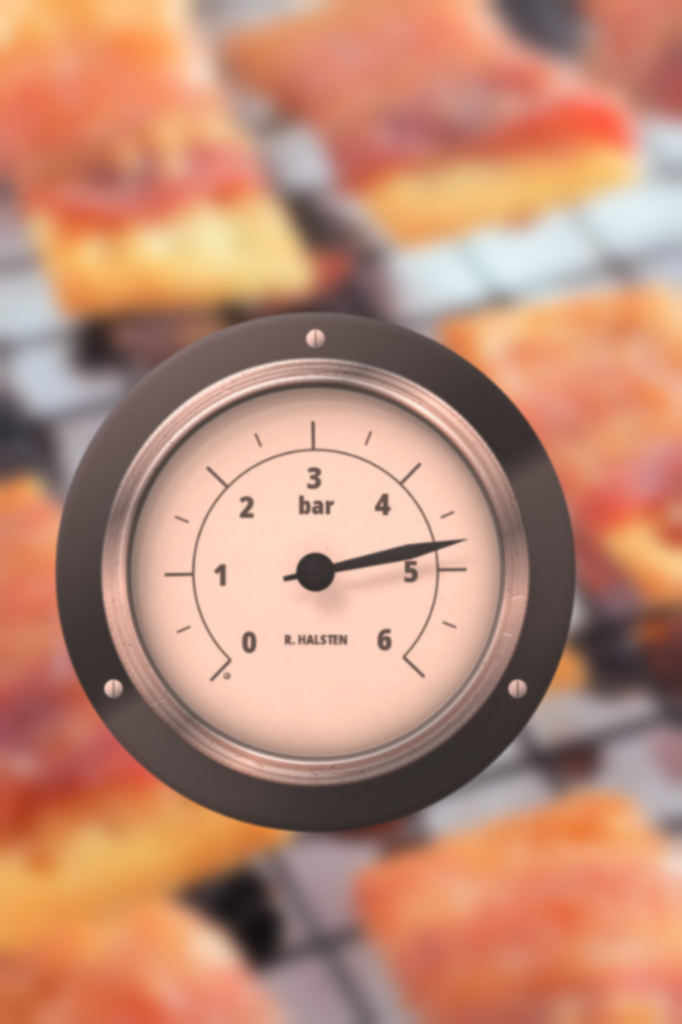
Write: 4.75 bar
